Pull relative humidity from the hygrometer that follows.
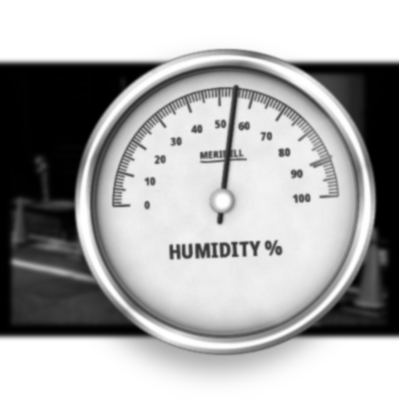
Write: 55 %
